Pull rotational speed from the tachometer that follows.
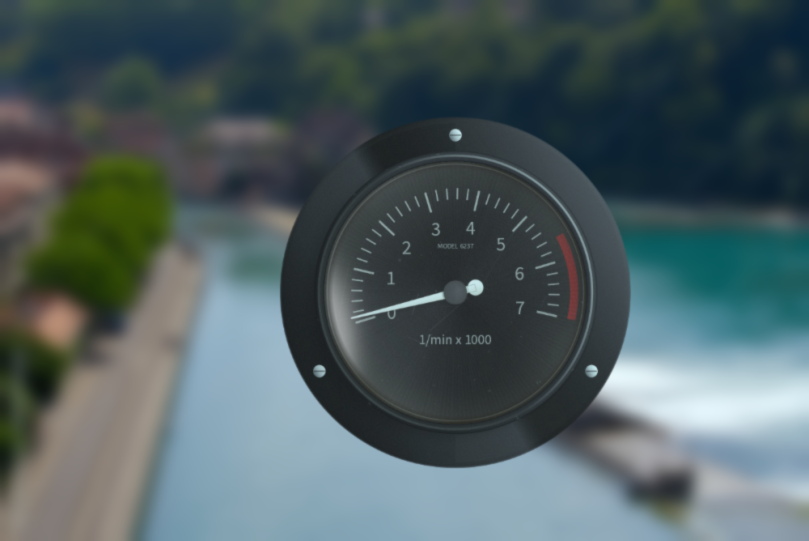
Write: 100 rpm
